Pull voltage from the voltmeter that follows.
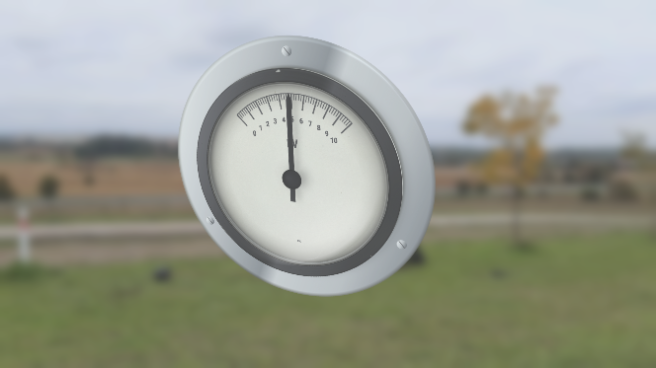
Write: 5 kV
